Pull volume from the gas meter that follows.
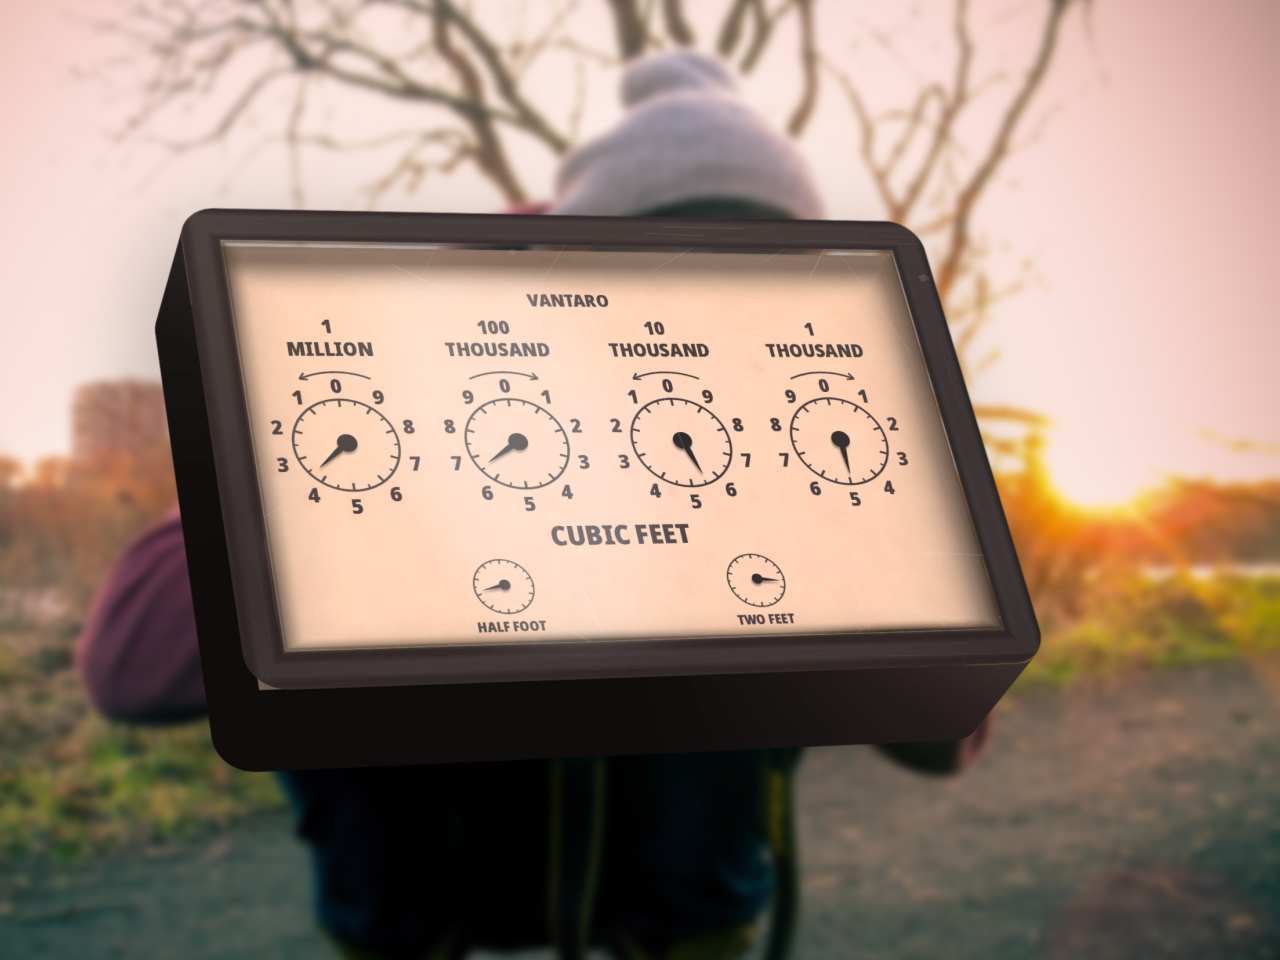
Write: 365500 ft³
